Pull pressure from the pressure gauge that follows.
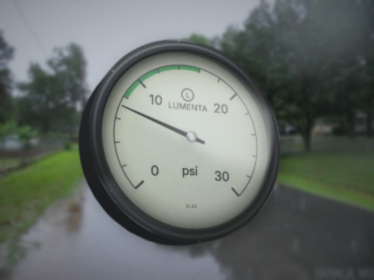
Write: 7 psi
